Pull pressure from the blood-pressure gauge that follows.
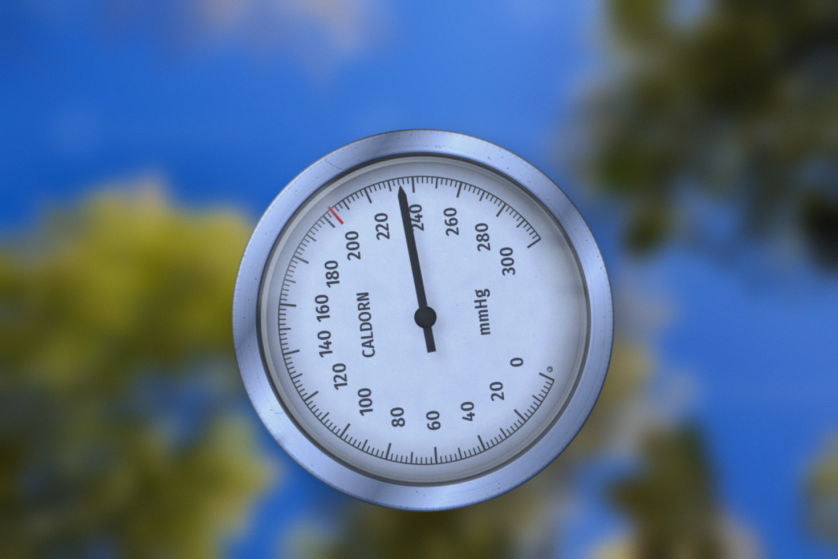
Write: 234 mmHg
